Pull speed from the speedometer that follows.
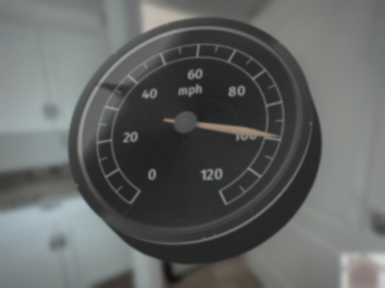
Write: 100 mph
